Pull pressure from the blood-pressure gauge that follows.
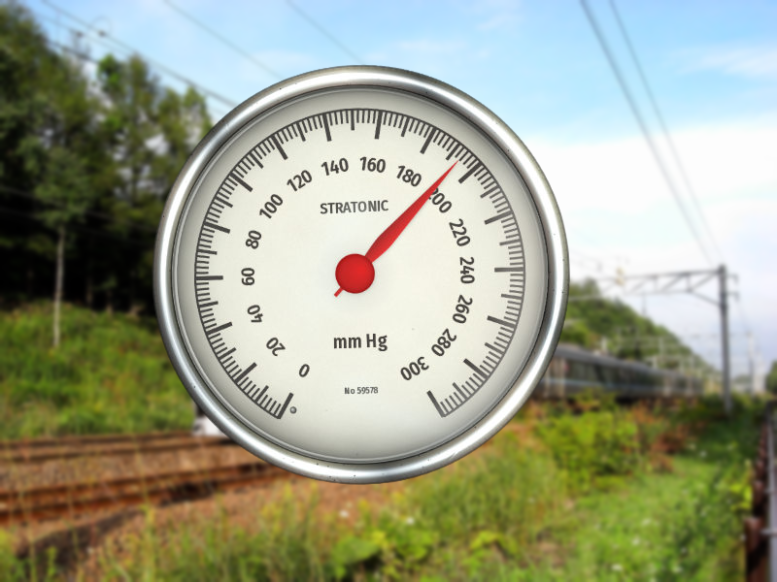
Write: 194 mmHg
